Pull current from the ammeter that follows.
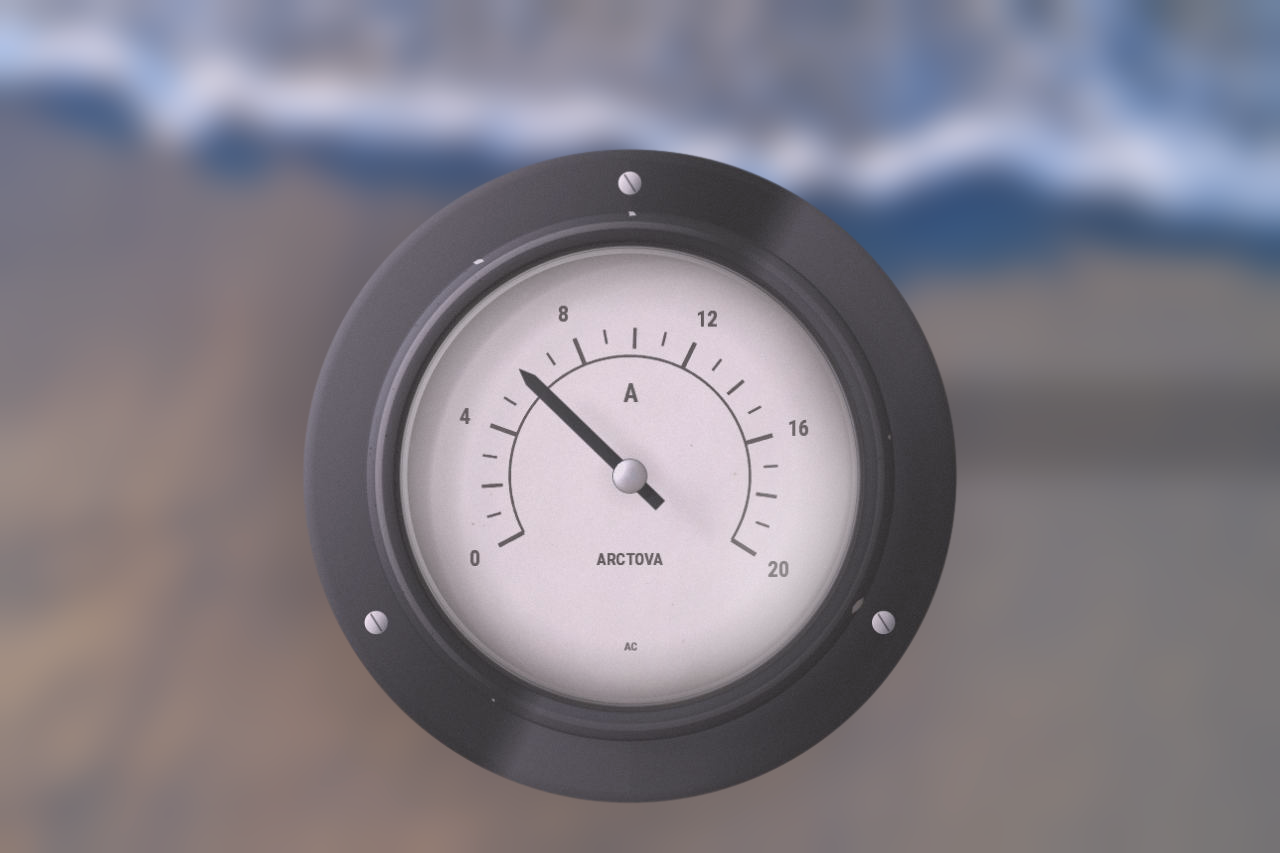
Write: 6 A
